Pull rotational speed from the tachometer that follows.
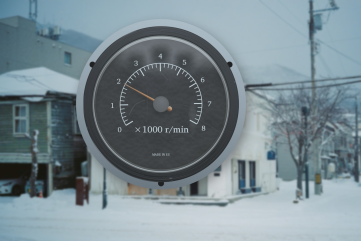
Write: 2000 rpm
